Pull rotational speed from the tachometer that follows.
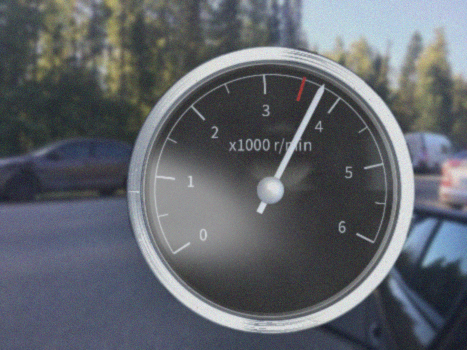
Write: 3750 rpm
